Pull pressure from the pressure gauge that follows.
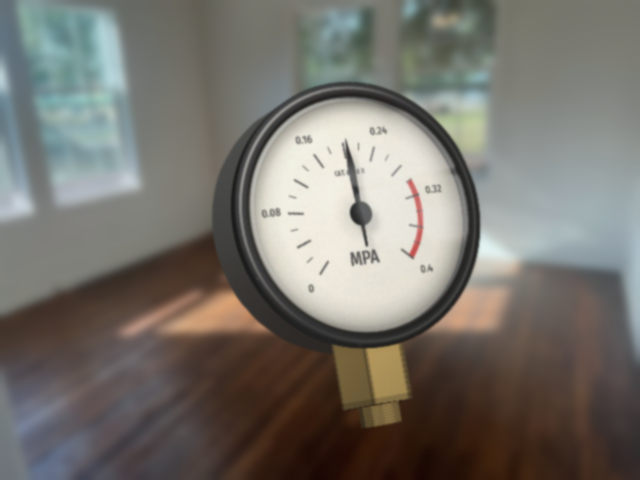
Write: 0.2 MPa
